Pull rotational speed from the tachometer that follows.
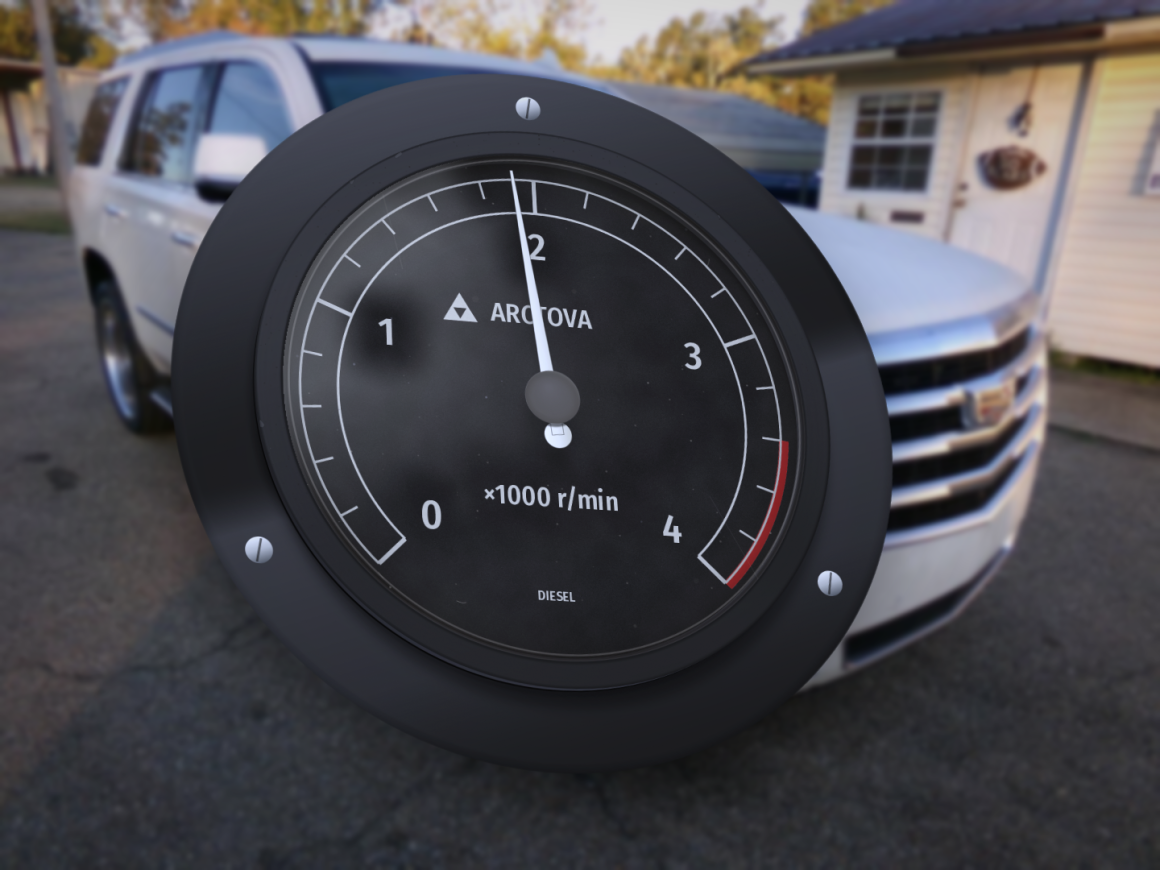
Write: 1900 rpm
